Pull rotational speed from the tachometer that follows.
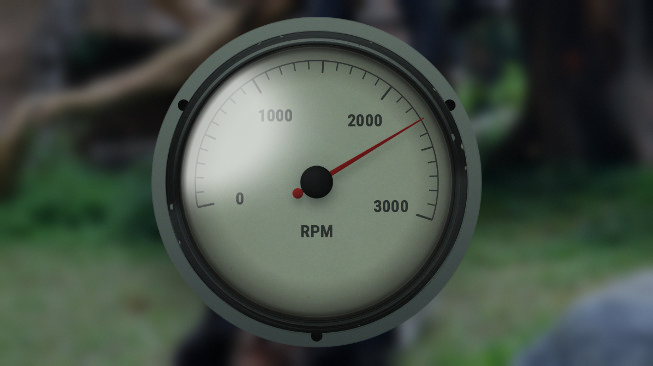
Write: 2300 rpm
